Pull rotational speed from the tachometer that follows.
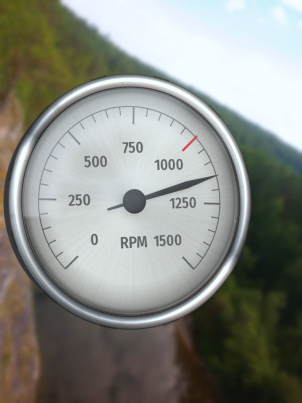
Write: 1150 rpm
